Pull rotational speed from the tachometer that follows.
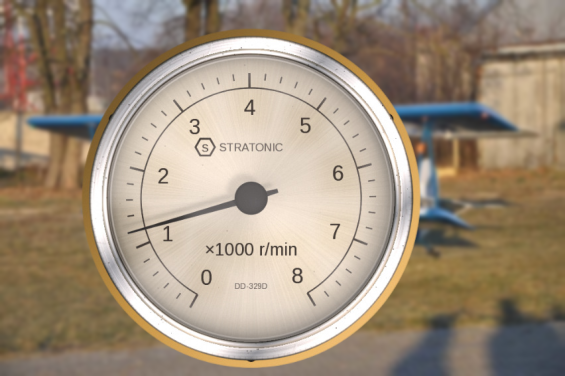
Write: 1200 rpm
